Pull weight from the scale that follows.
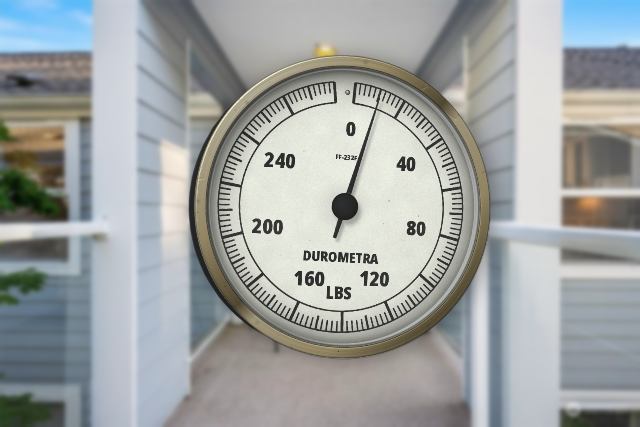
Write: 10 lb
